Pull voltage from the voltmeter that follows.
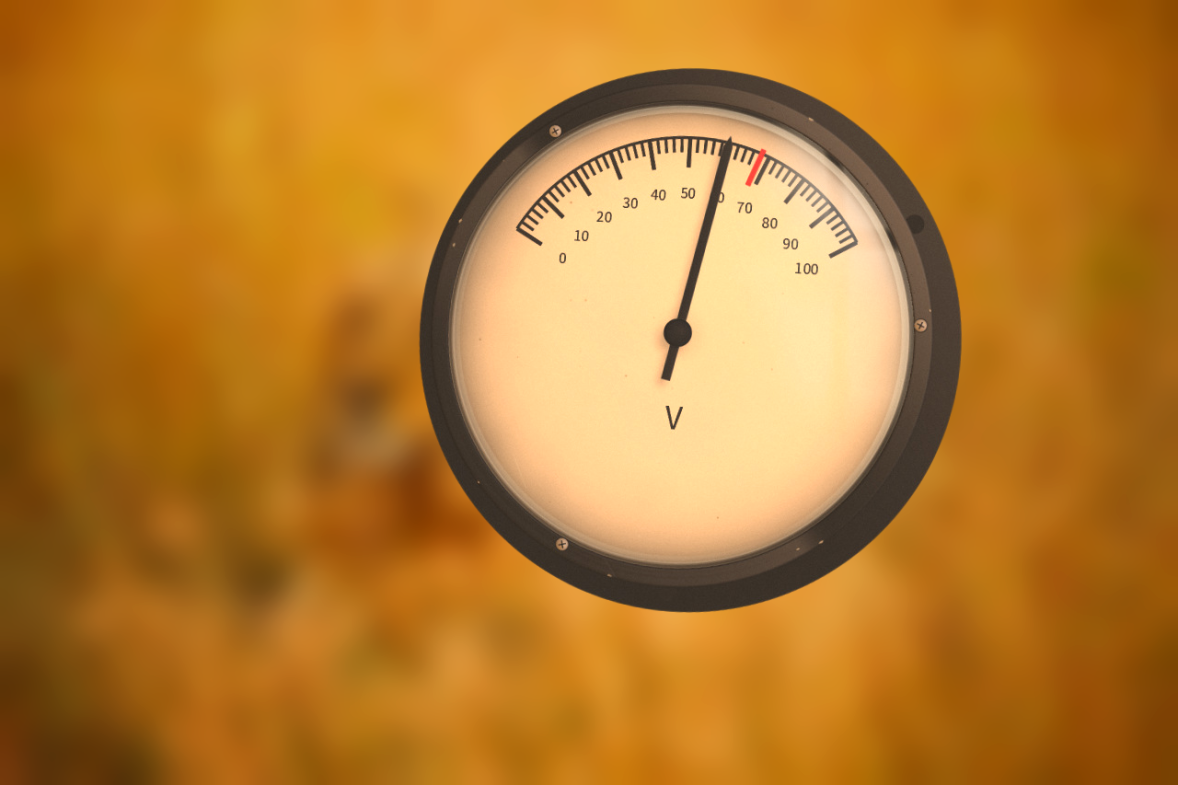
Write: 60 V
